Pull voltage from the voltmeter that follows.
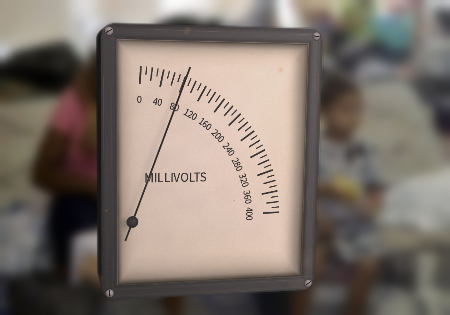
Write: 80 mV
